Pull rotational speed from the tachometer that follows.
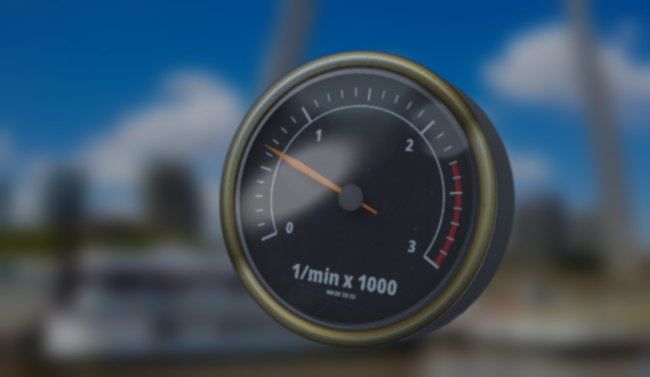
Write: 650 rpm
